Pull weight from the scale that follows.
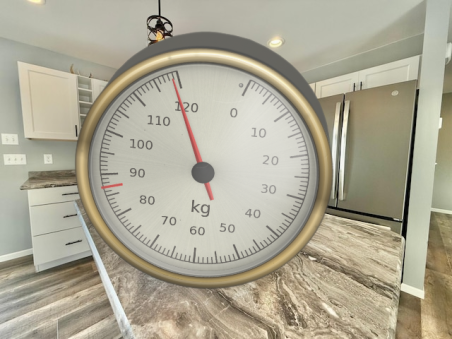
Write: 119 kg
